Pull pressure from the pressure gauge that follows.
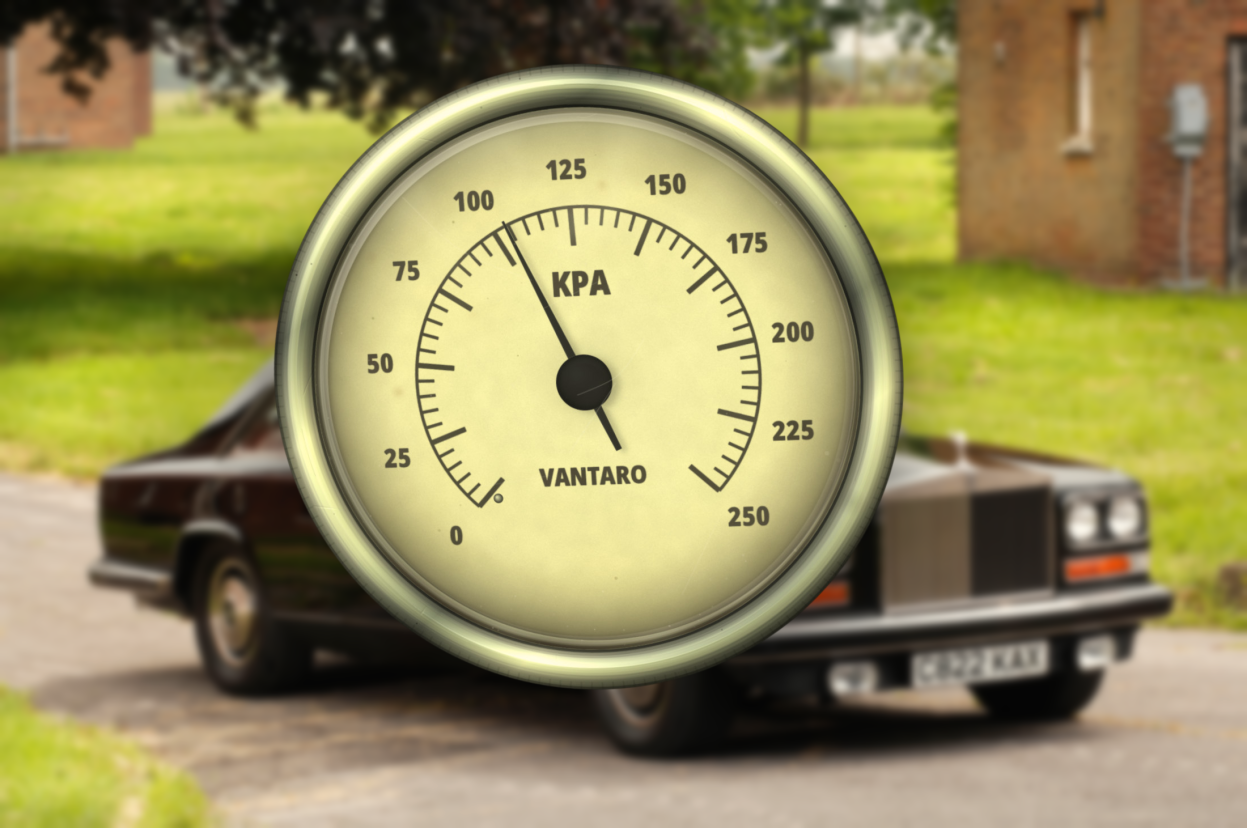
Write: 105 kPa
